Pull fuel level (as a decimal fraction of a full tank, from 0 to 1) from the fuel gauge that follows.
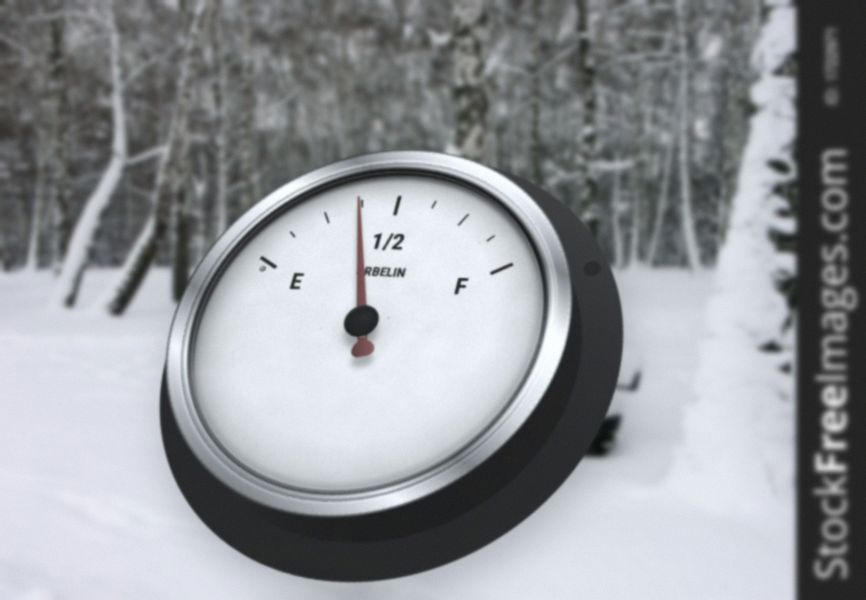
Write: 0.375
